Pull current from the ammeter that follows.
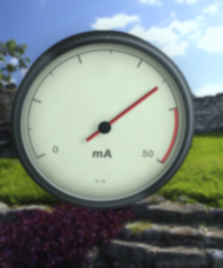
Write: 35 mA
